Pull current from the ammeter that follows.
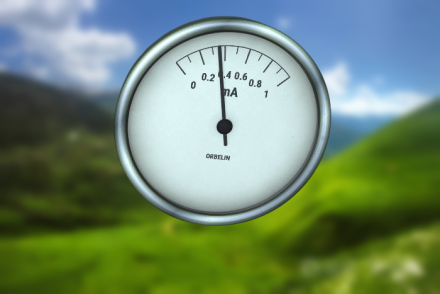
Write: 0.35 mA
